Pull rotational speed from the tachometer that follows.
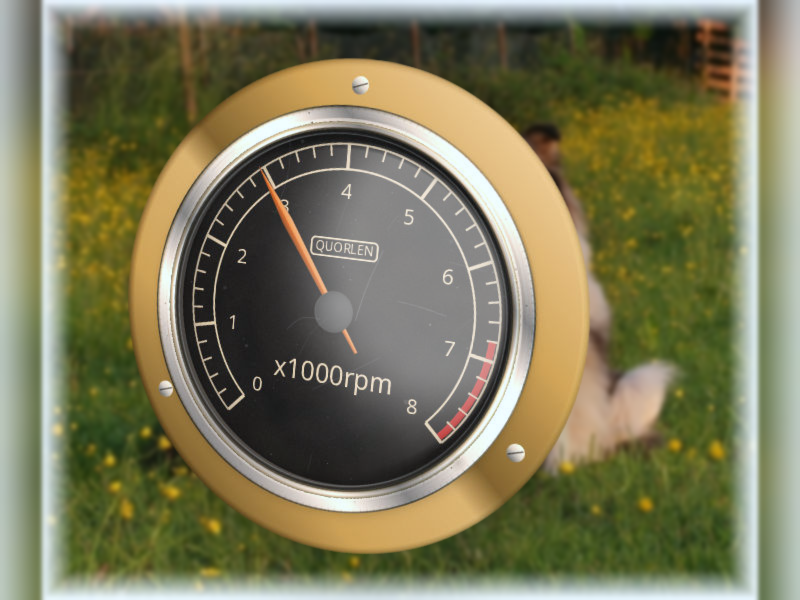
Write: 3000 rpm
